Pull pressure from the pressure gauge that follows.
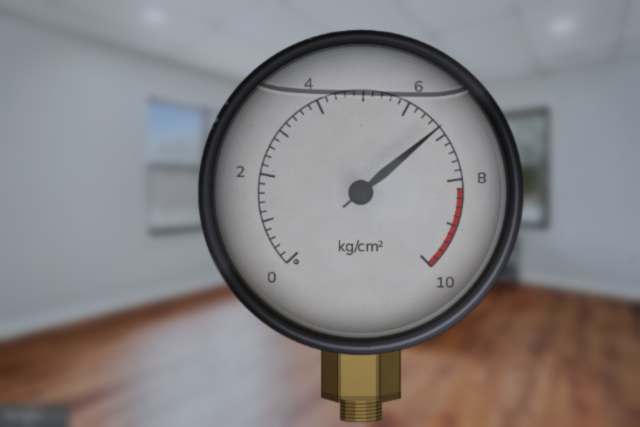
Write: 6.8 kg/cm²
